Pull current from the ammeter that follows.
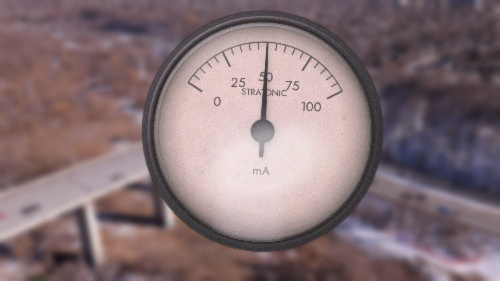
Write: 50 mA
